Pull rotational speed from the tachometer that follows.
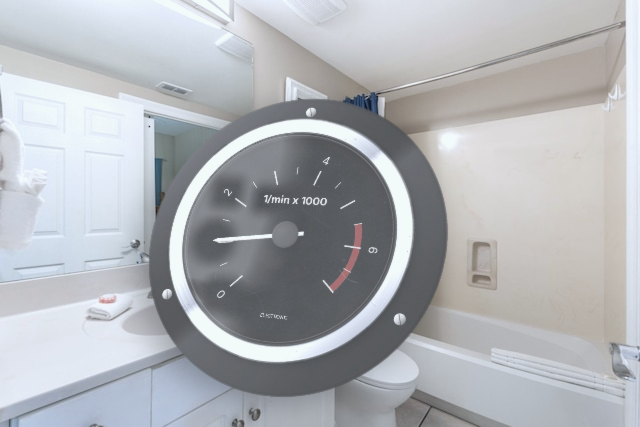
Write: 1000 rpm
